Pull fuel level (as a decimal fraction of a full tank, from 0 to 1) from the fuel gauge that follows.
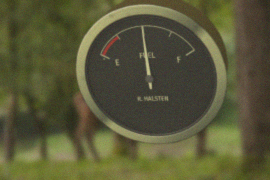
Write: 0.5
